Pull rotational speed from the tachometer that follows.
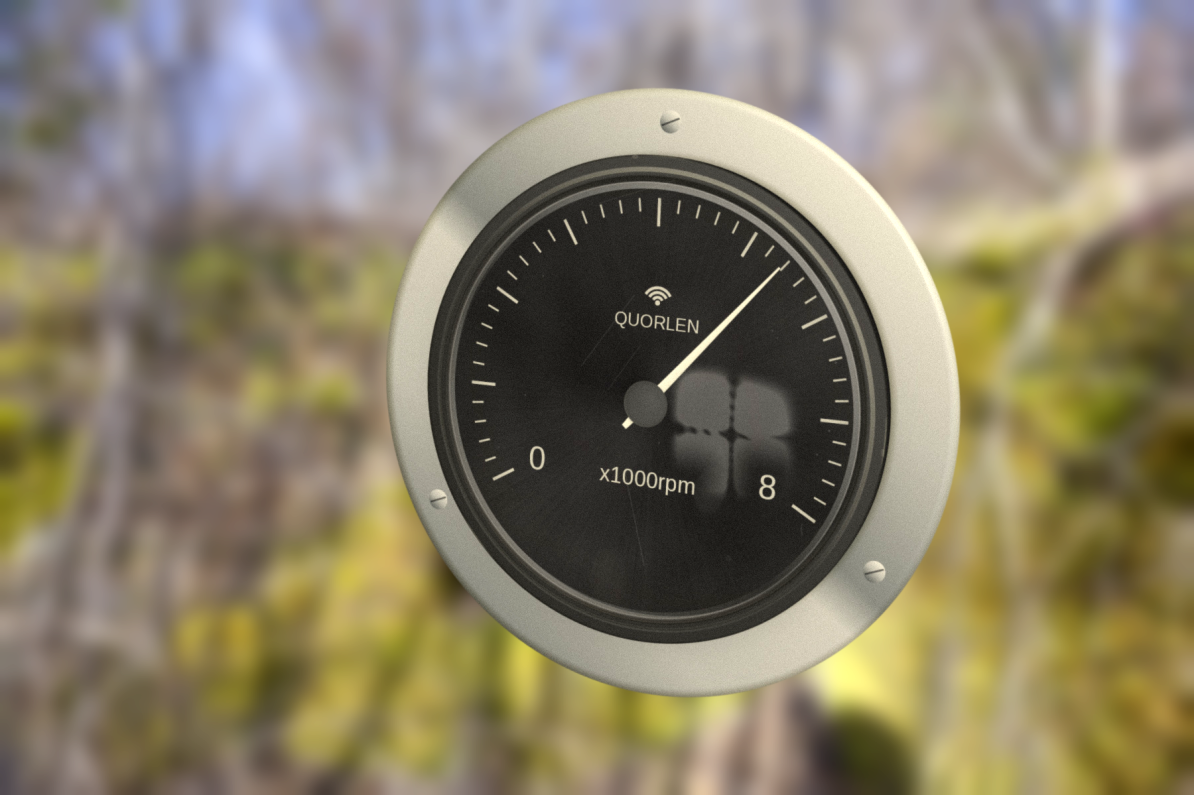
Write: 5400 rpm
